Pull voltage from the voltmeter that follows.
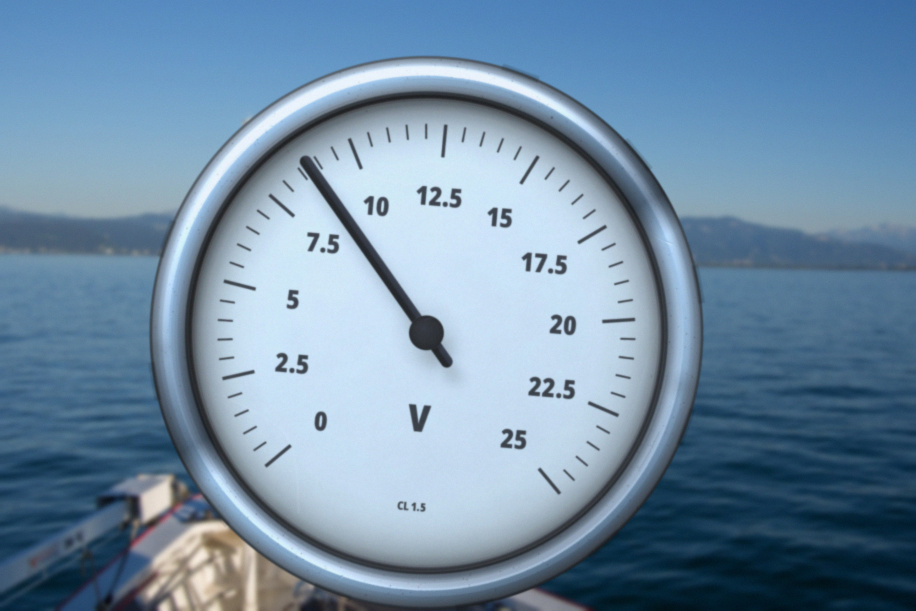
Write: 8.75 V
